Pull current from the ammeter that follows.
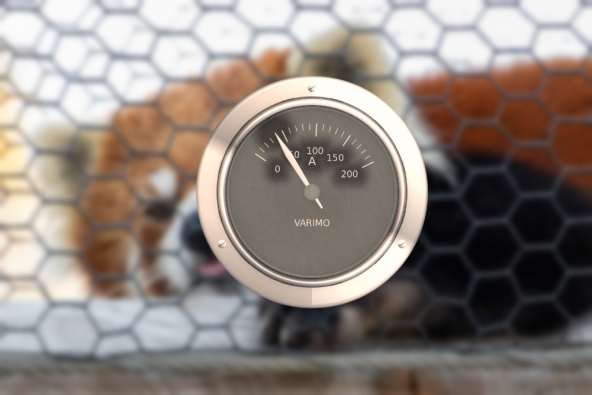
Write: 40 A
